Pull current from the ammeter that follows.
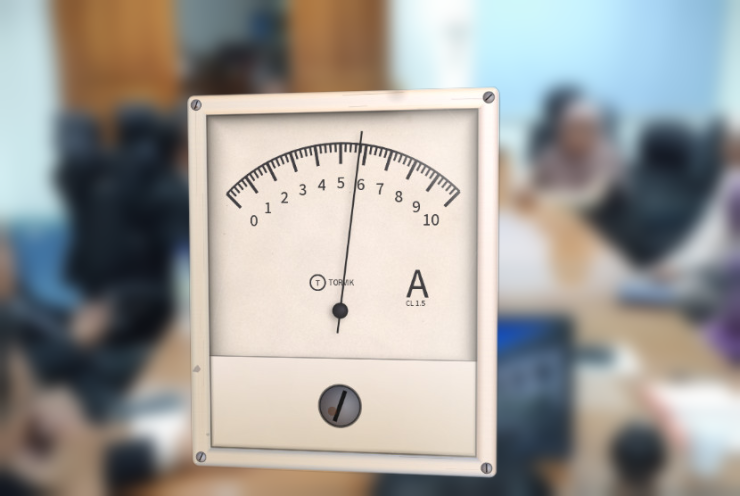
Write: 5.8 A
